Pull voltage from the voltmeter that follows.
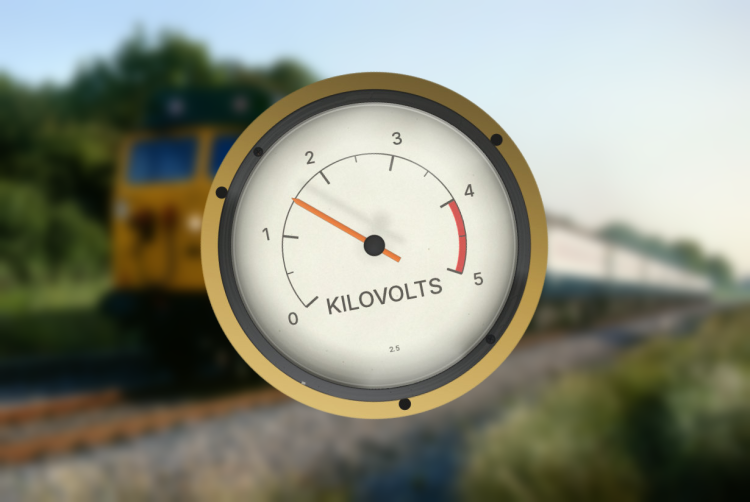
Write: 1.5 kV
